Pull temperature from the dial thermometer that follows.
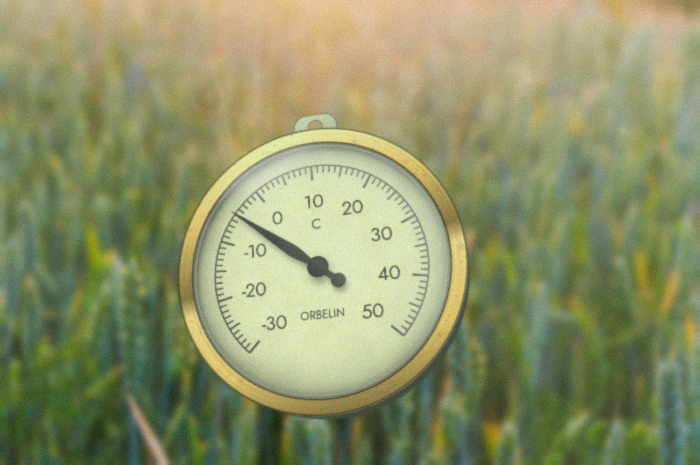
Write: -5 °C
